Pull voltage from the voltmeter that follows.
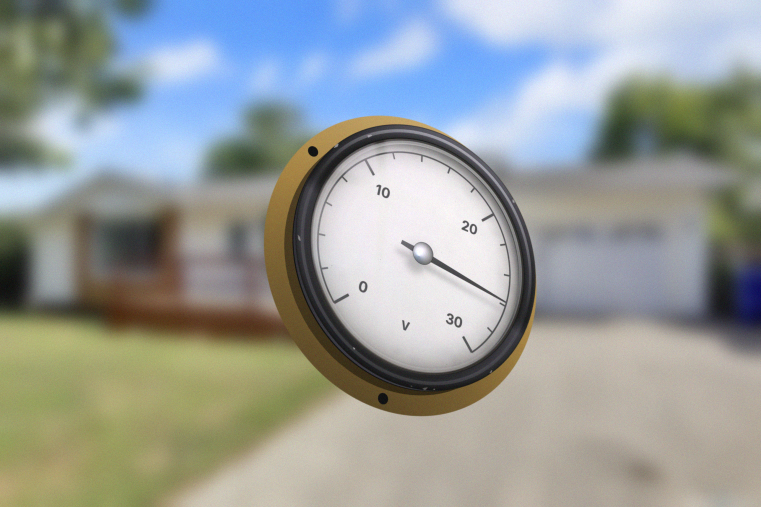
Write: 26 V
